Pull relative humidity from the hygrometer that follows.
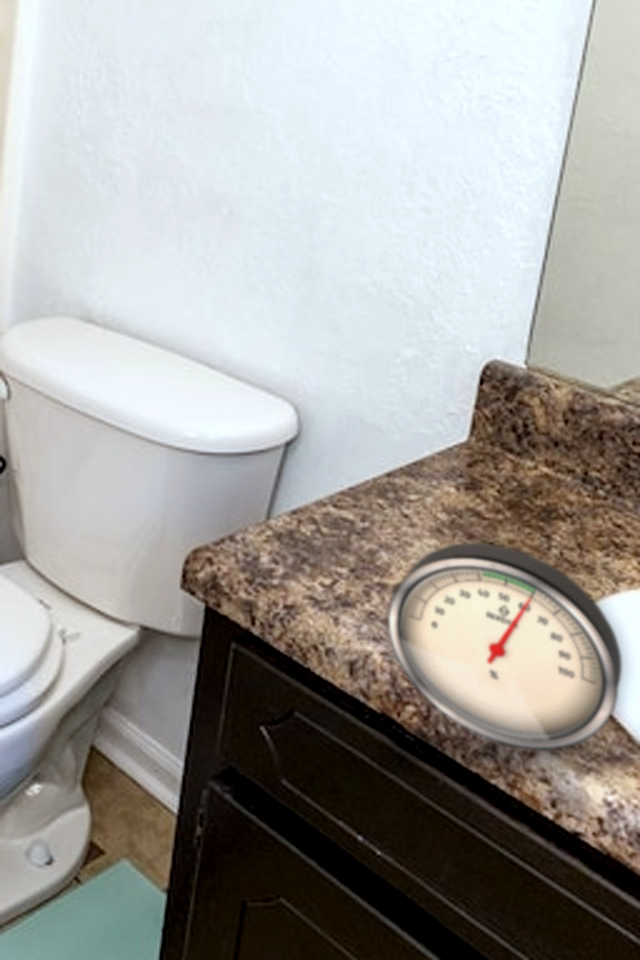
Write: 60 %
